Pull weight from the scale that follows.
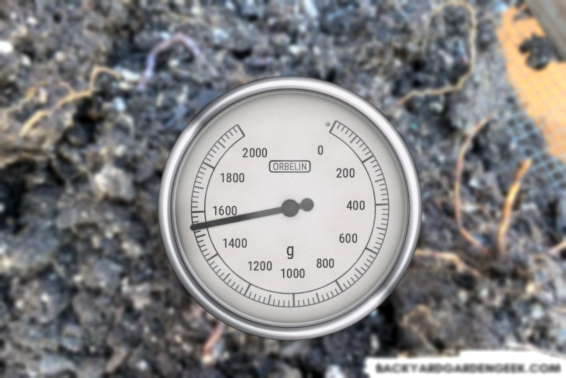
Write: 1540 g
